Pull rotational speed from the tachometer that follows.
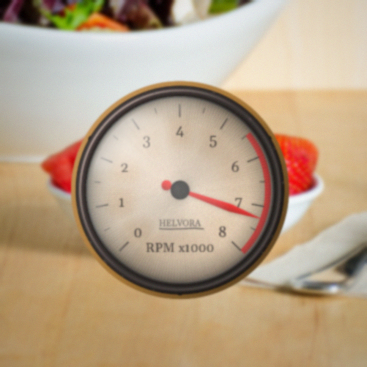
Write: 7250 rpm
